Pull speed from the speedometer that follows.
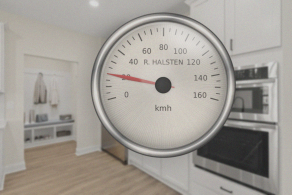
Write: 20 km/h
